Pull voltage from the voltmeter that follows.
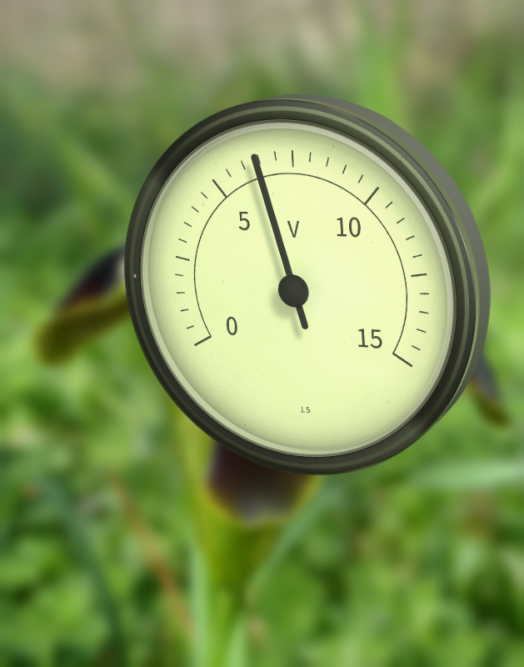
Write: 6.5 V
